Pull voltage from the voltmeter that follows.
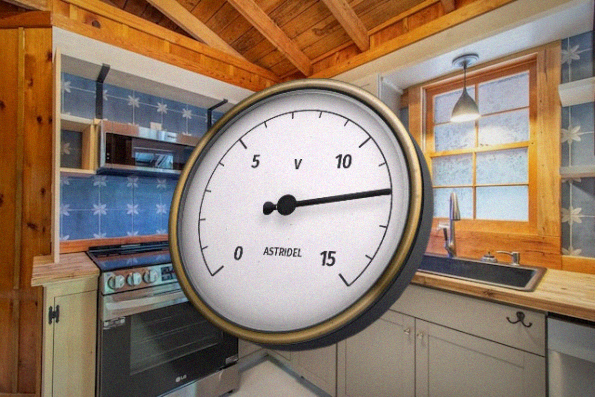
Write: 12 V
